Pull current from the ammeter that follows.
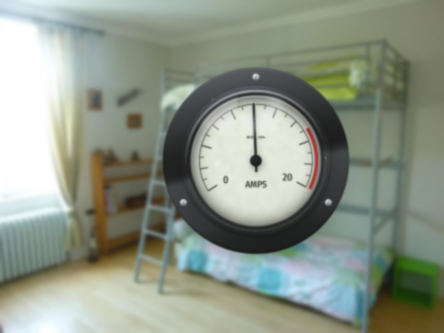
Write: 10 A
